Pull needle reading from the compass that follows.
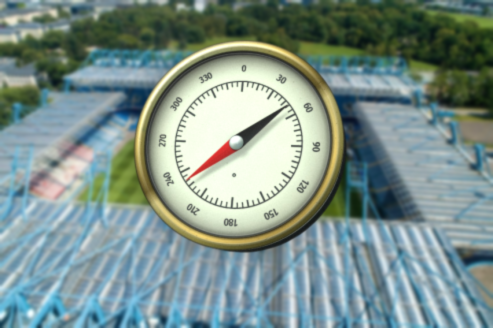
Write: 230 °
